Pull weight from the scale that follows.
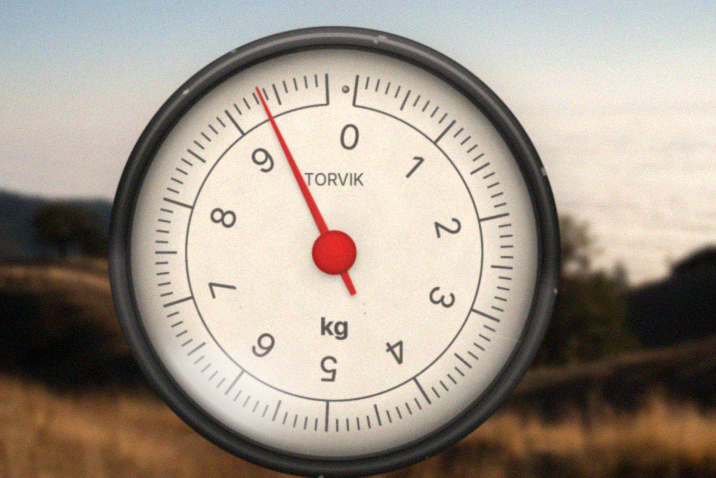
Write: 9.35 kg
